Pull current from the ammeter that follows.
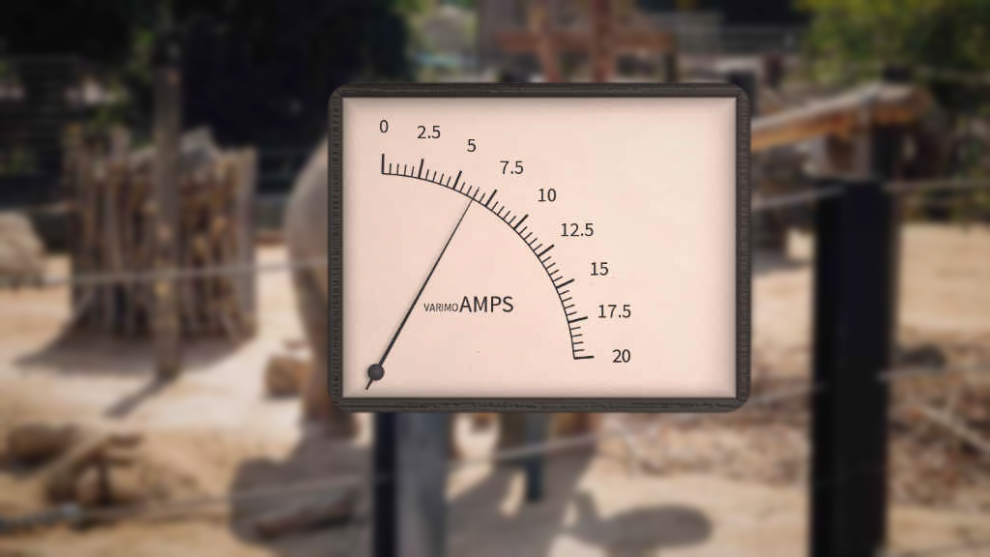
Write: 6.5 A
